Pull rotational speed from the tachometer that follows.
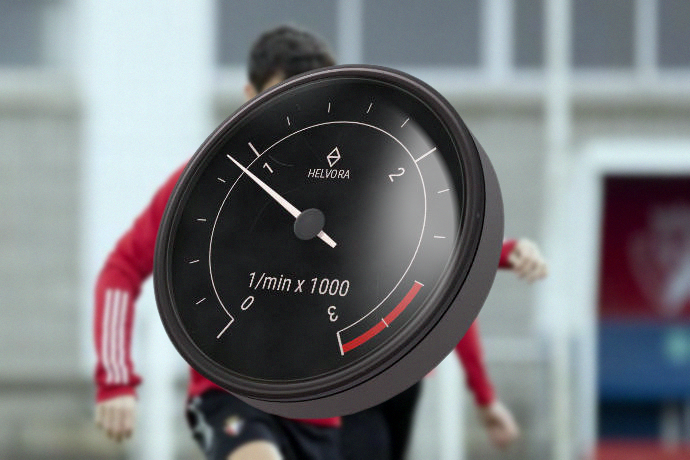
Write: 900 rpm
